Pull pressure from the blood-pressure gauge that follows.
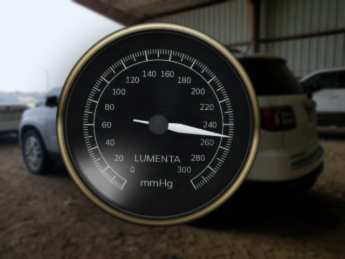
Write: 250 mmHg
